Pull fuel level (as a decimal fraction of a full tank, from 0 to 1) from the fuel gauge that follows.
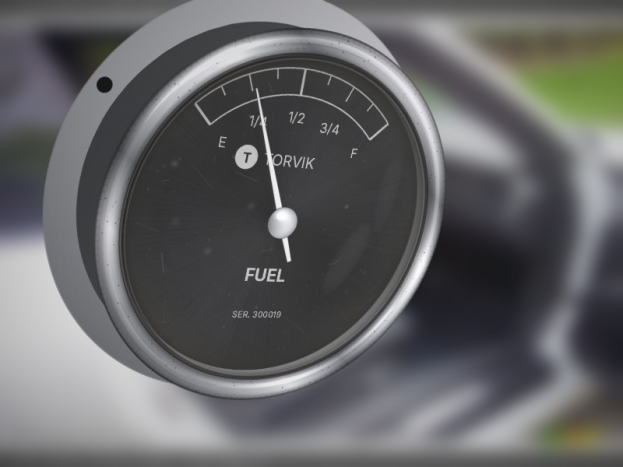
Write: 0.25
